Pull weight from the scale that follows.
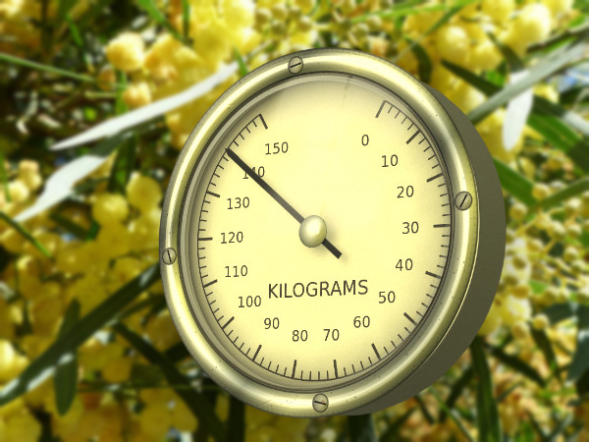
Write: 140 kg
